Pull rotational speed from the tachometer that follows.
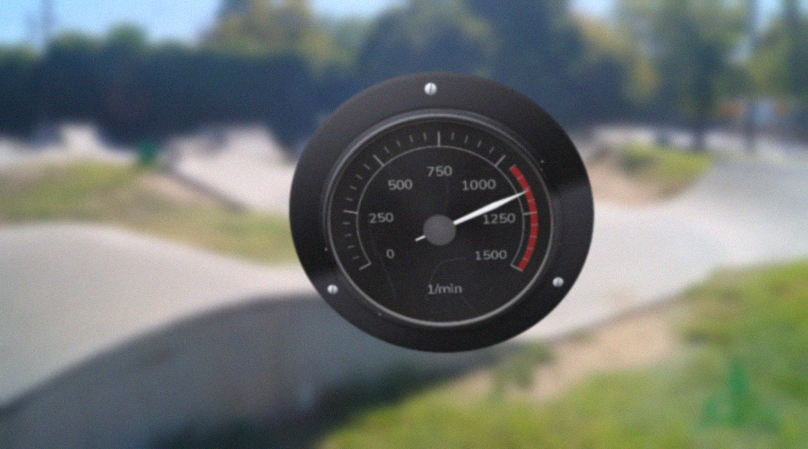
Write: 1150 rpm
